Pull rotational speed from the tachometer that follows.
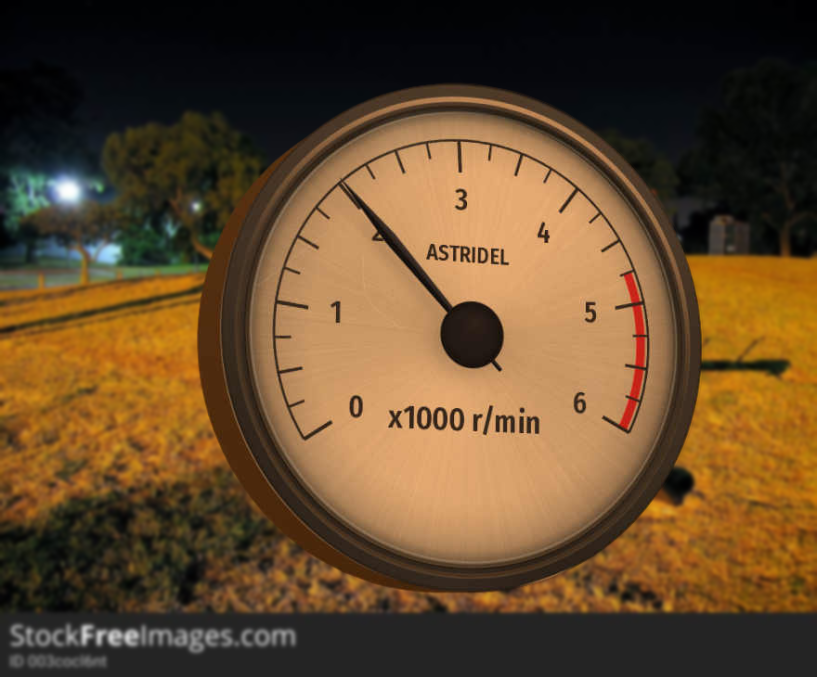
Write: 2000 rpm
